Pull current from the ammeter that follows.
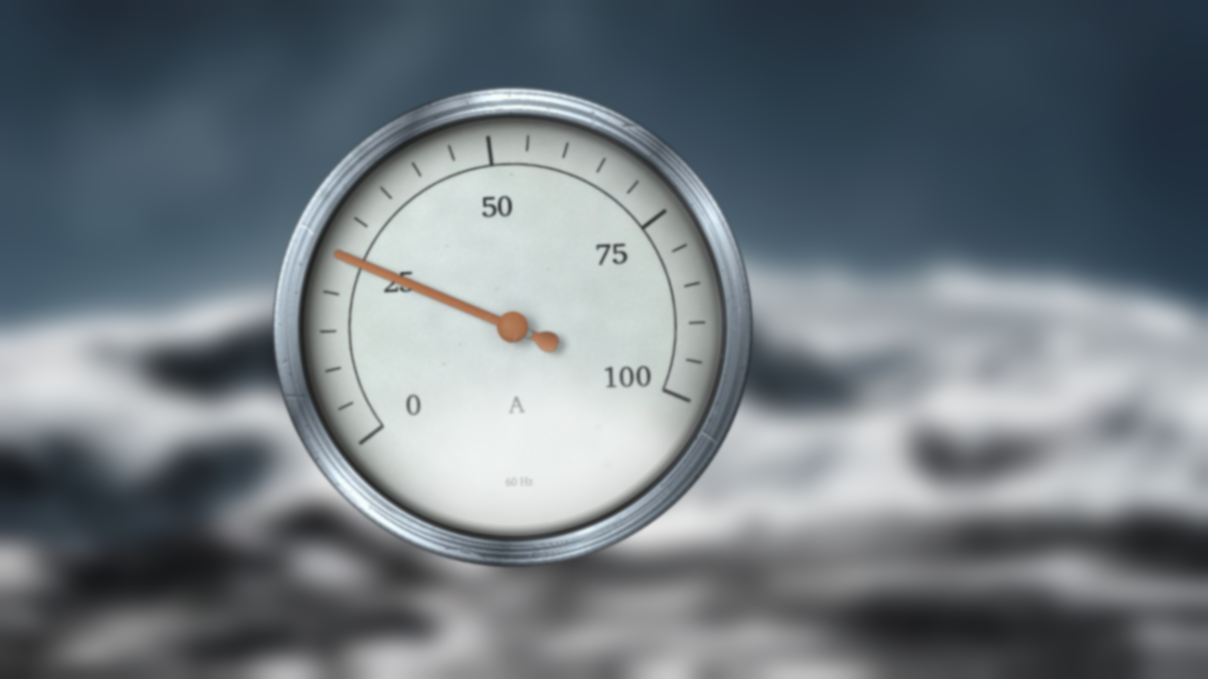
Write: 25 A
